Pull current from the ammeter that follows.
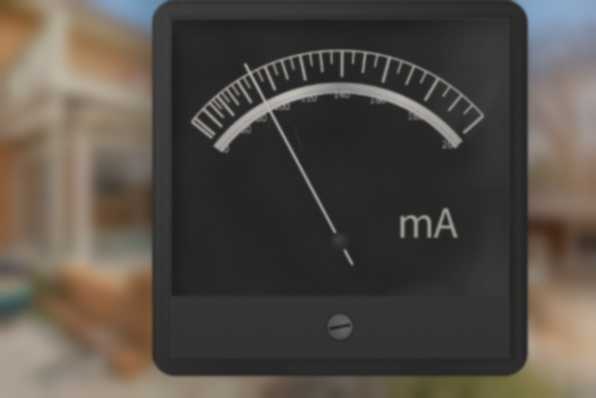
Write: 90 mA
